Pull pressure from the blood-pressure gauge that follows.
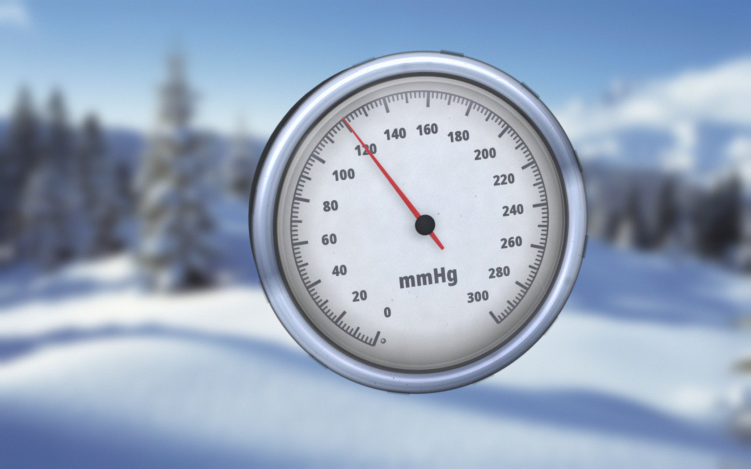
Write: 120 mmHg
